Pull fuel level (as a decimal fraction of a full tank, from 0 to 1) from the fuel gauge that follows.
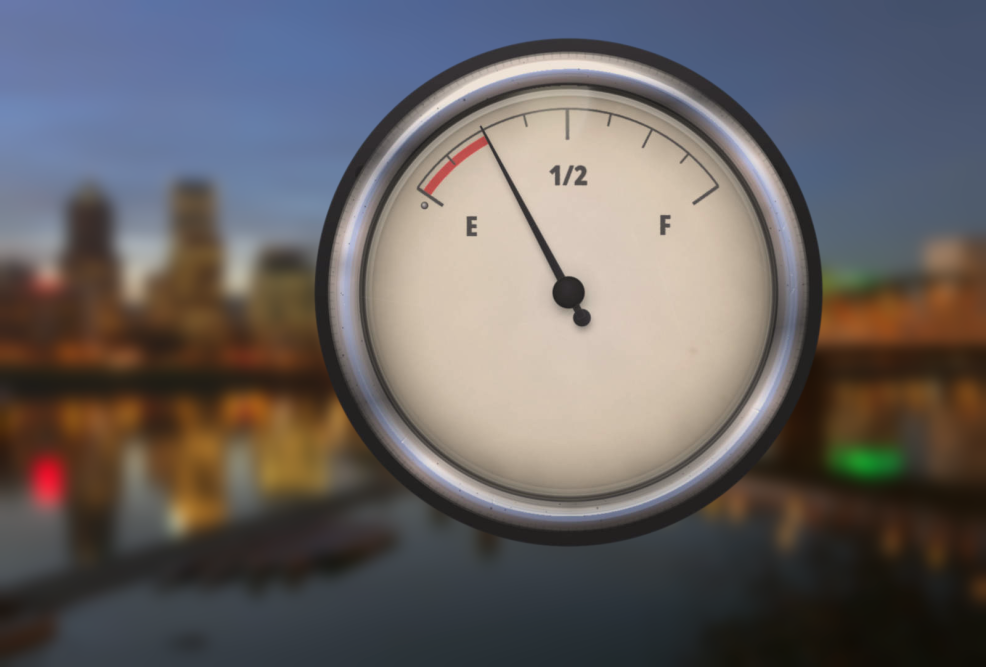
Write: 0.25
